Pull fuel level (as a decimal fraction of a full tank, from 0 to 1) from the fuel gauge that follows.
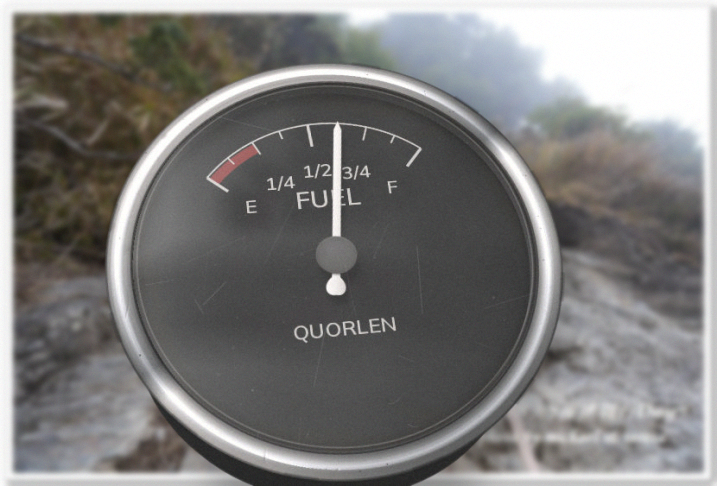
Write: 0.625
